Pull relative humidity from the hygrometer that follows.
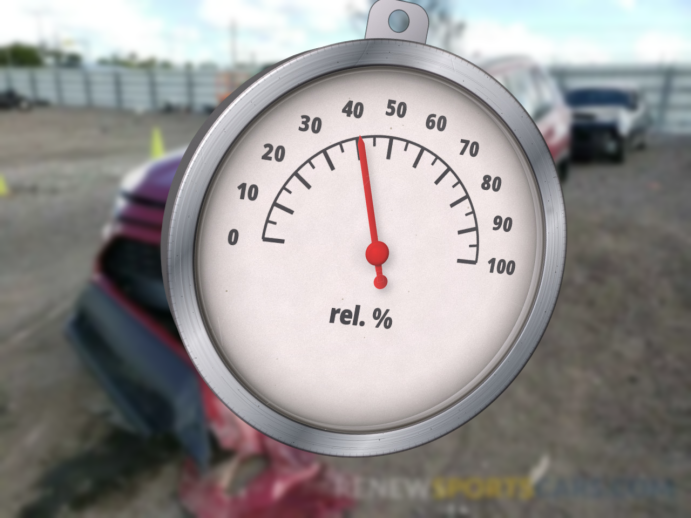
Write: 40 %
